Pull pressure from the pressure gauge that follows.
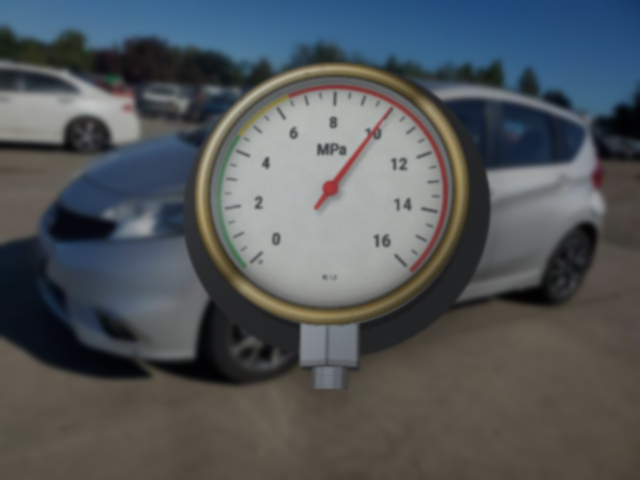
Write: 10 MPa
